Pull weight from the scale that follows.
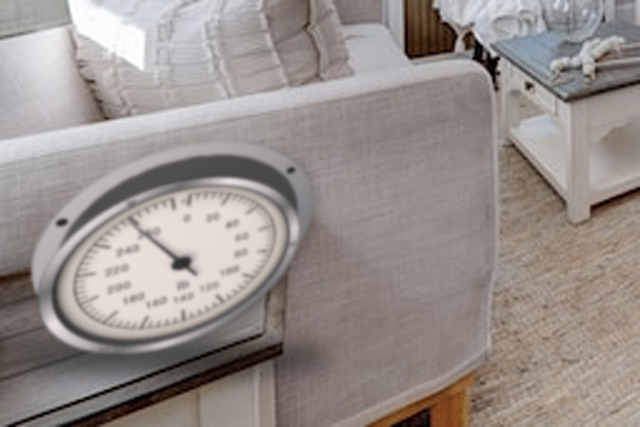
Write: 260 lb
